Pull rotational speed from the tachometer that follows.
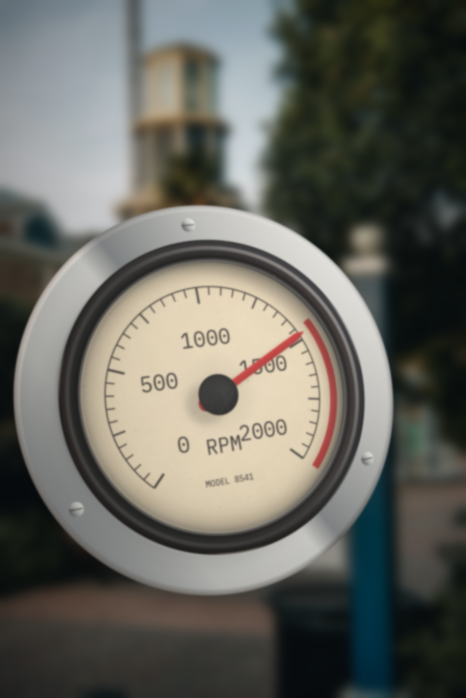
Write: 1475 rpm
